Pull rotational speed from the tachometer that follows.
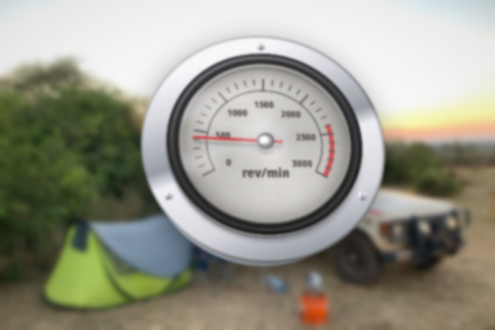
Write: 400 rpm
